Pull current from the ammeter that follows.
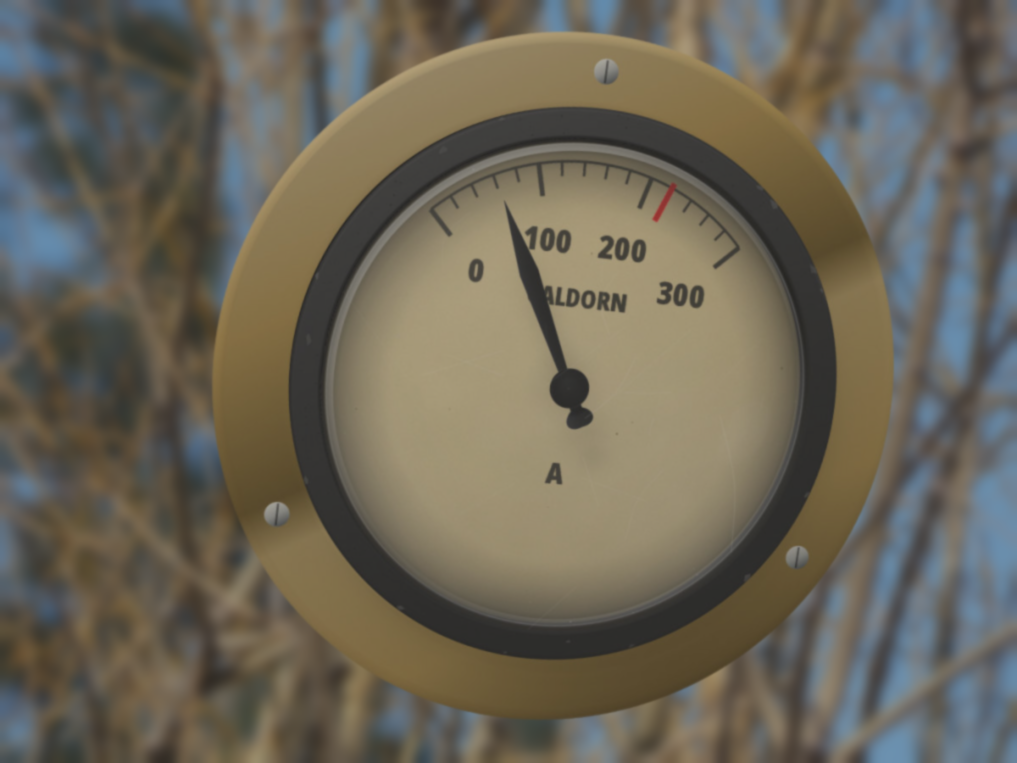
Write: 60 A
